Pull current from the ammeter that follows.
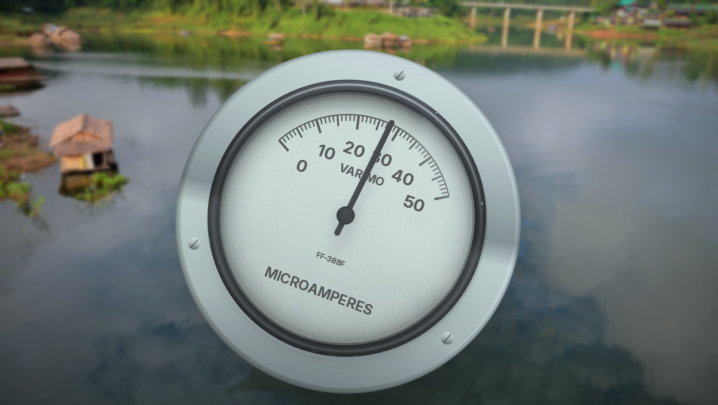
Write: 28 µA
